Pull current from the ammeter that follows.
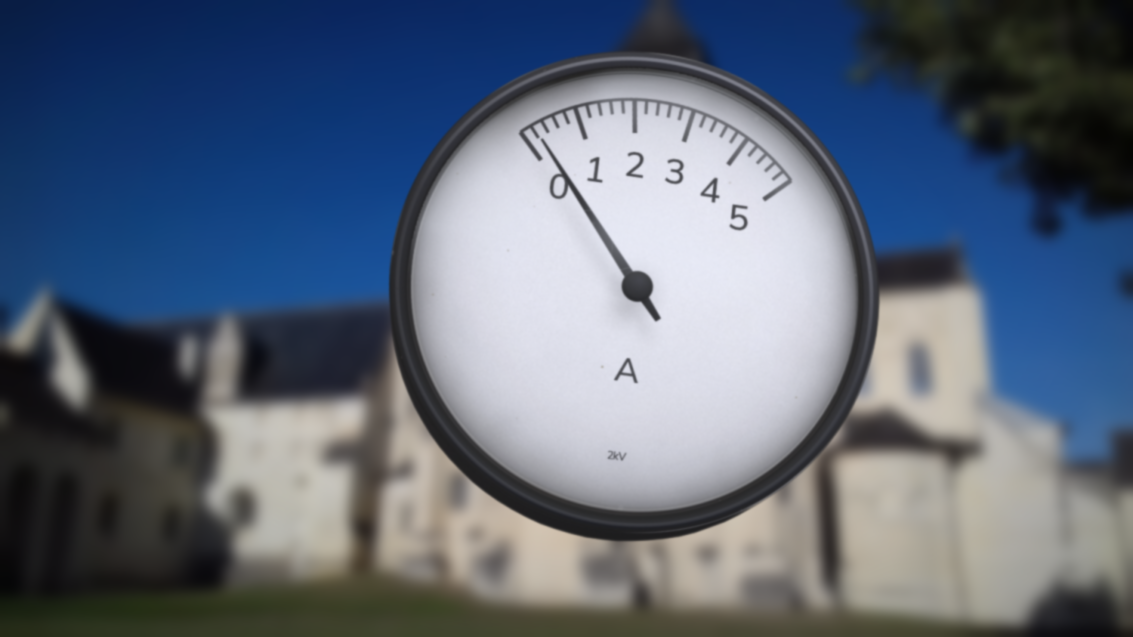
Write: 0.2 A
